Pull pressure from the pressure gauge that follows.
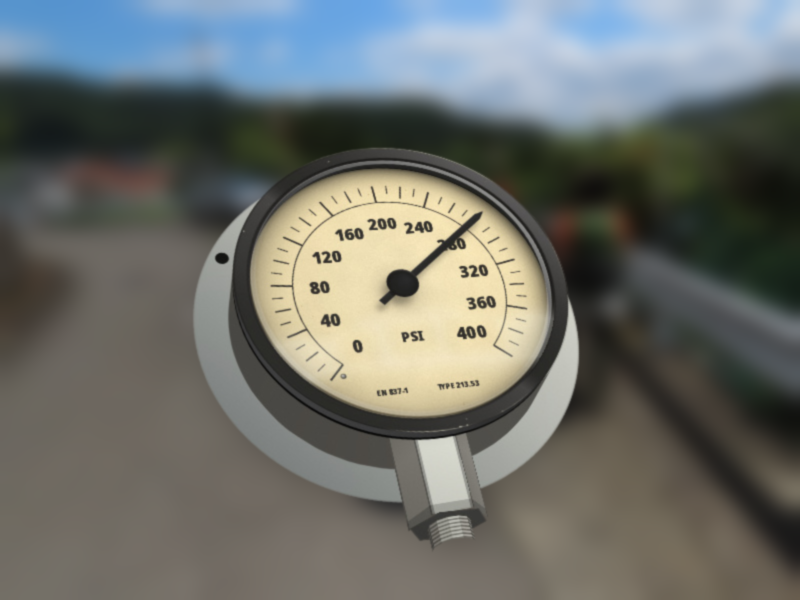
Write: 280 psi
